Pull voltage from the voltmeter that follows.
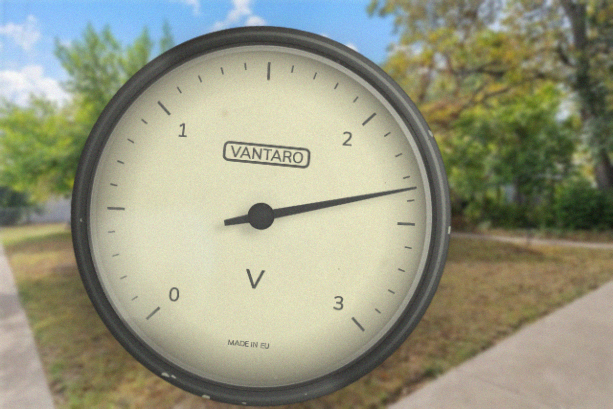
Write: 2.35 V
